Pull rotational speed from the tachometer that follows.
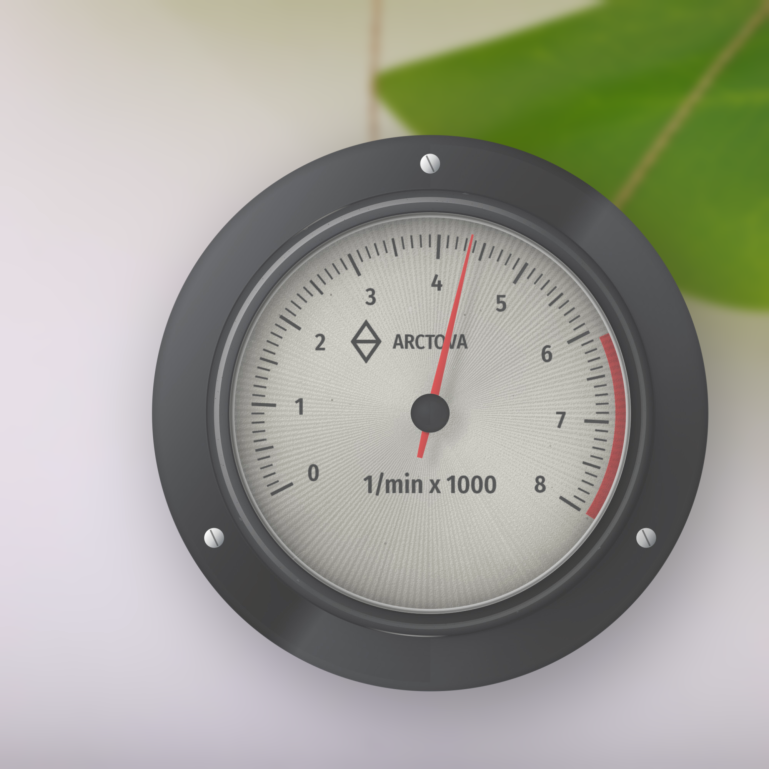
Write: 4350 rpm
